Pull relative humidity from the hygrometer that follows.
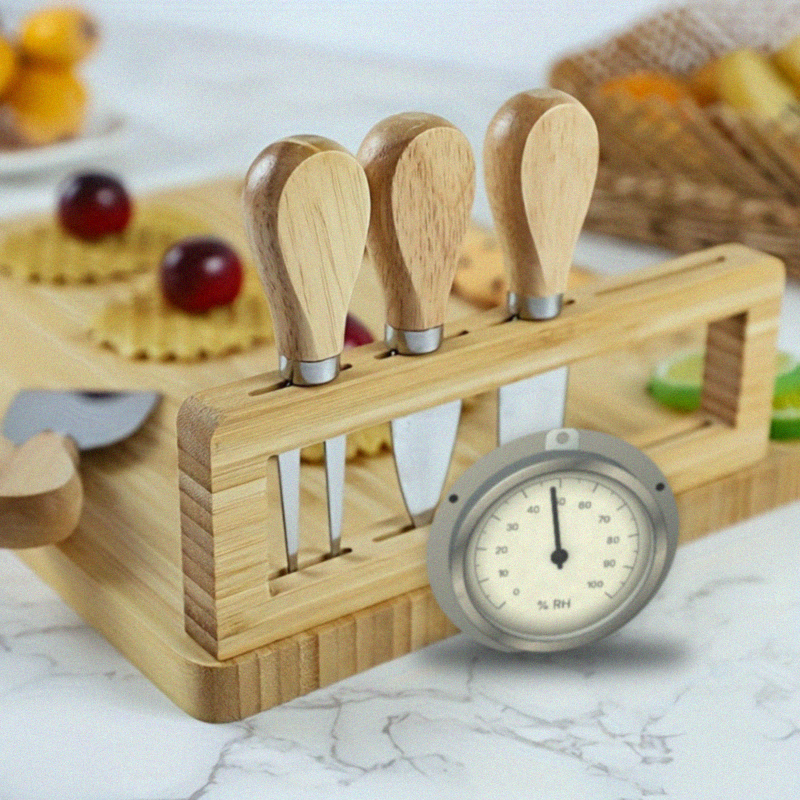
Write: 47.5 %
